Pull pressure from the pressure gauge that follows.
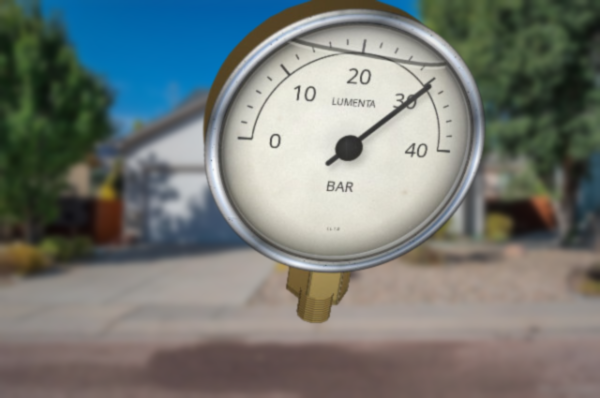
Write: 30 bar
